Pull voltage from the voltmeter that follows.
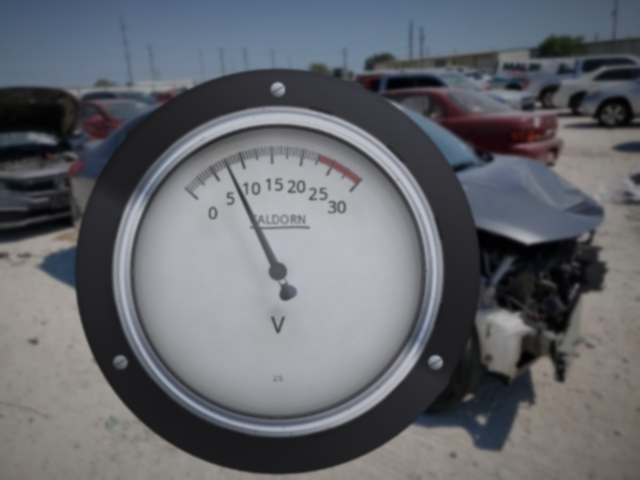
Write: 7.5 V
